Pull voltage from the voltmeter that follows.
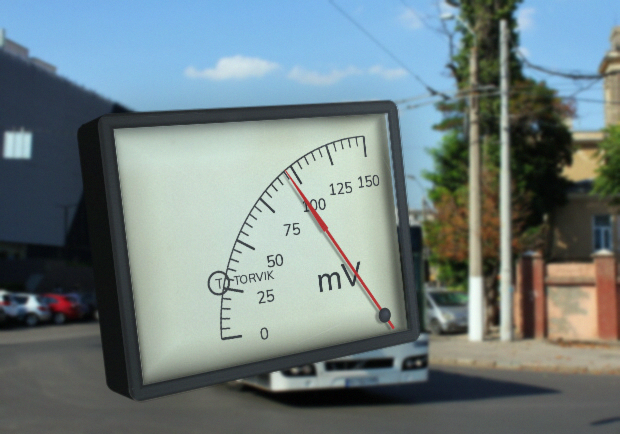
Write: 95 mV
